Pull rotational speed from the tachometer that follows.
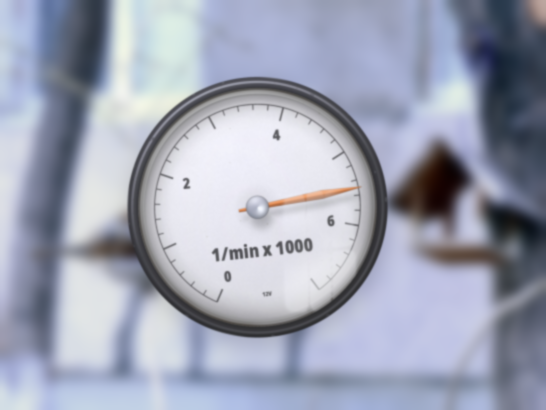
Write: 5500 rpm
